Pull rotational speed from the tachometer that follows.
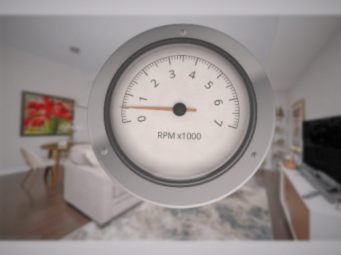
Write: 500 rpm
